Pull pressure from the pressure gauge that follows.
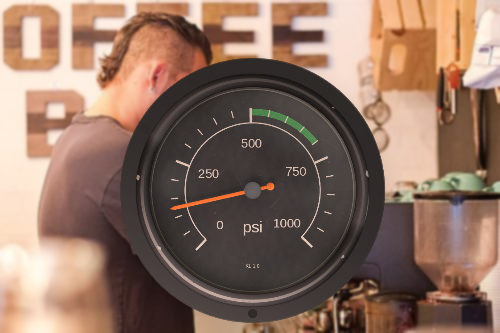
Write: 125 psi
